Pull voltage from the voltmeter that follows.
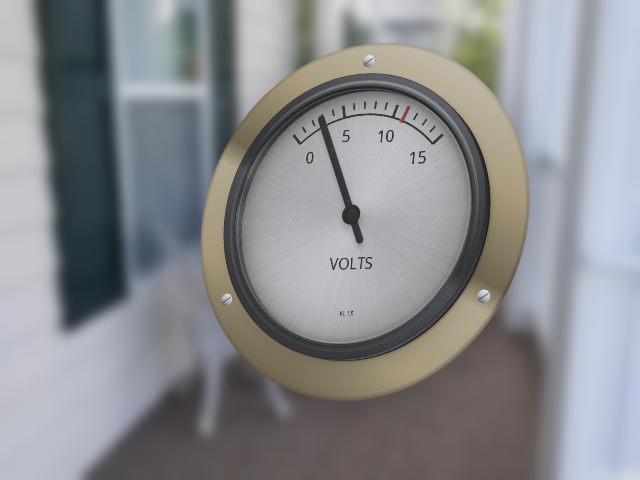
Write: 3 V
